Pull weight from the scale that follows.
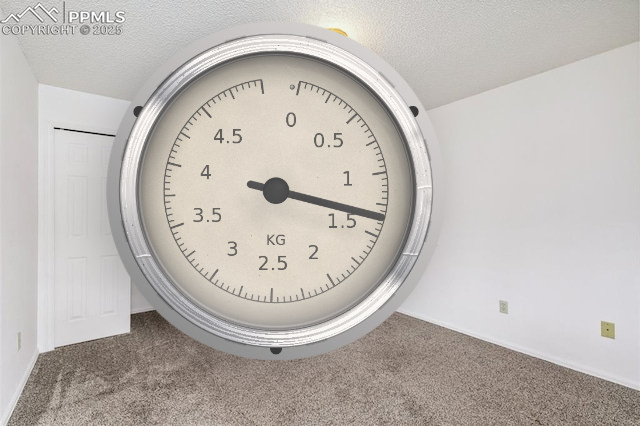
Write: 1.35 kg
